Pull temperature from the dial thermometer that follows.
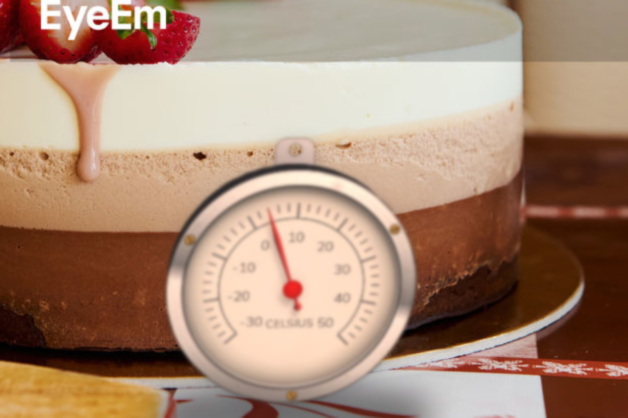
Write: 4 °C
